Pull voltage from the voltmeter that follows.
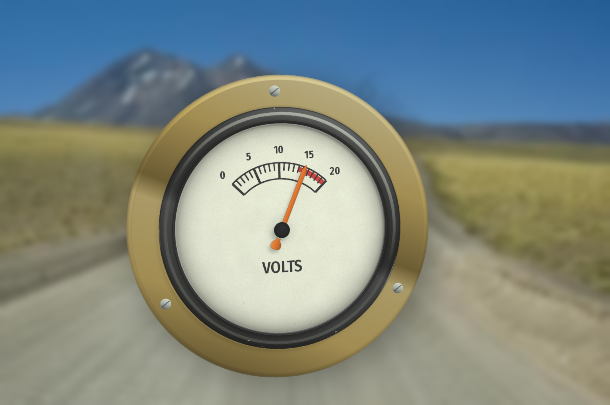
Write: 15 V
